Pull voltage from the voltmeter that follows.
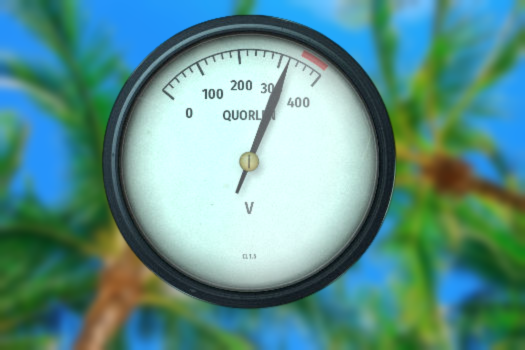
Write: 320 V
